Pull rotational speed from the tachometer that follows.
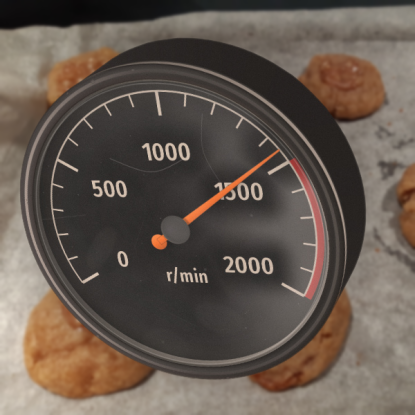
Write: 1450 rpm
